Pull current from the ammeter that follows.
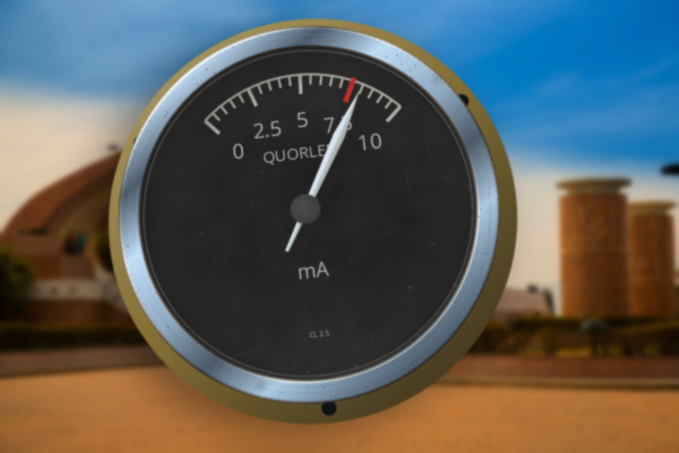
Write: 8 mA
